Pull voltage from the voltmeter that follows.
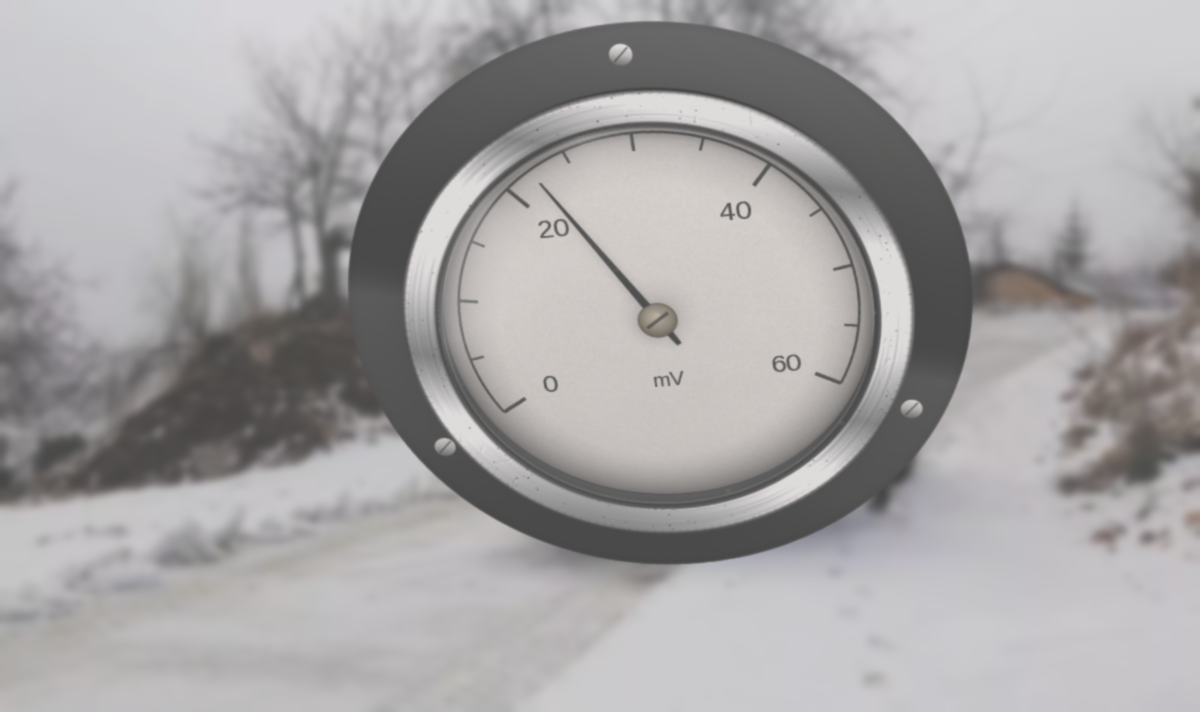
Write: 22.5 mV
